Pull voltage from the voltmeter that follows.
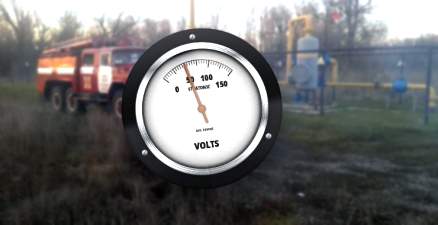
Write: 50 V
